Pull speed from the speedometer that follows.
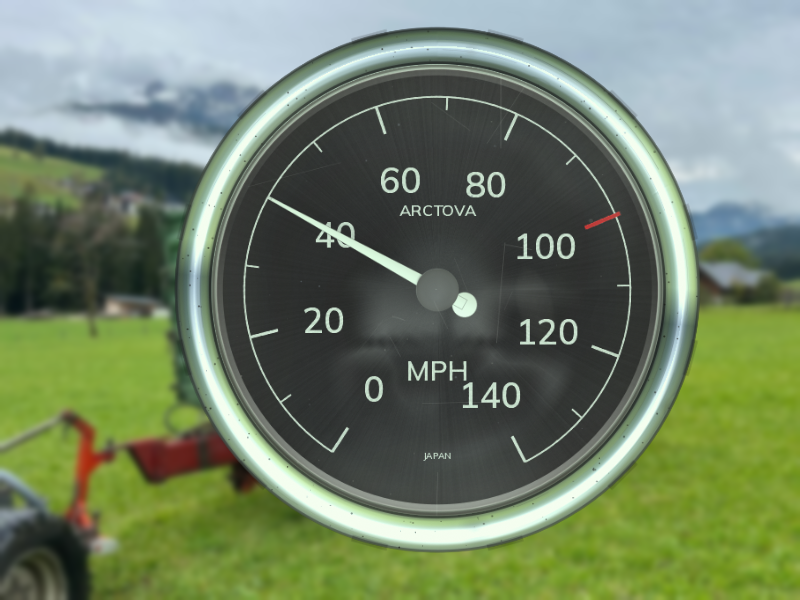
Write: 40 mph
